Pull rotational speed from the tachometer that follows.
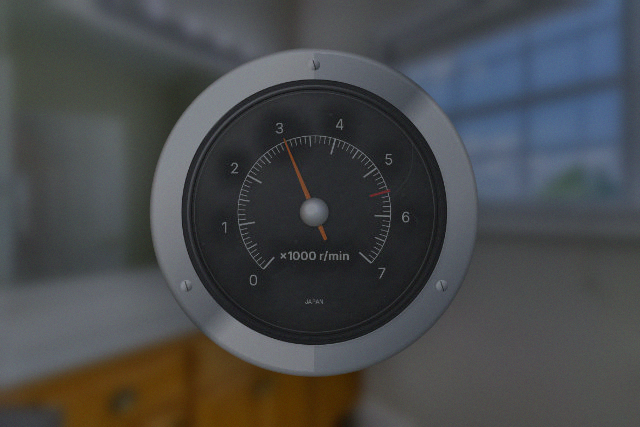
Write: 3000 rpm
